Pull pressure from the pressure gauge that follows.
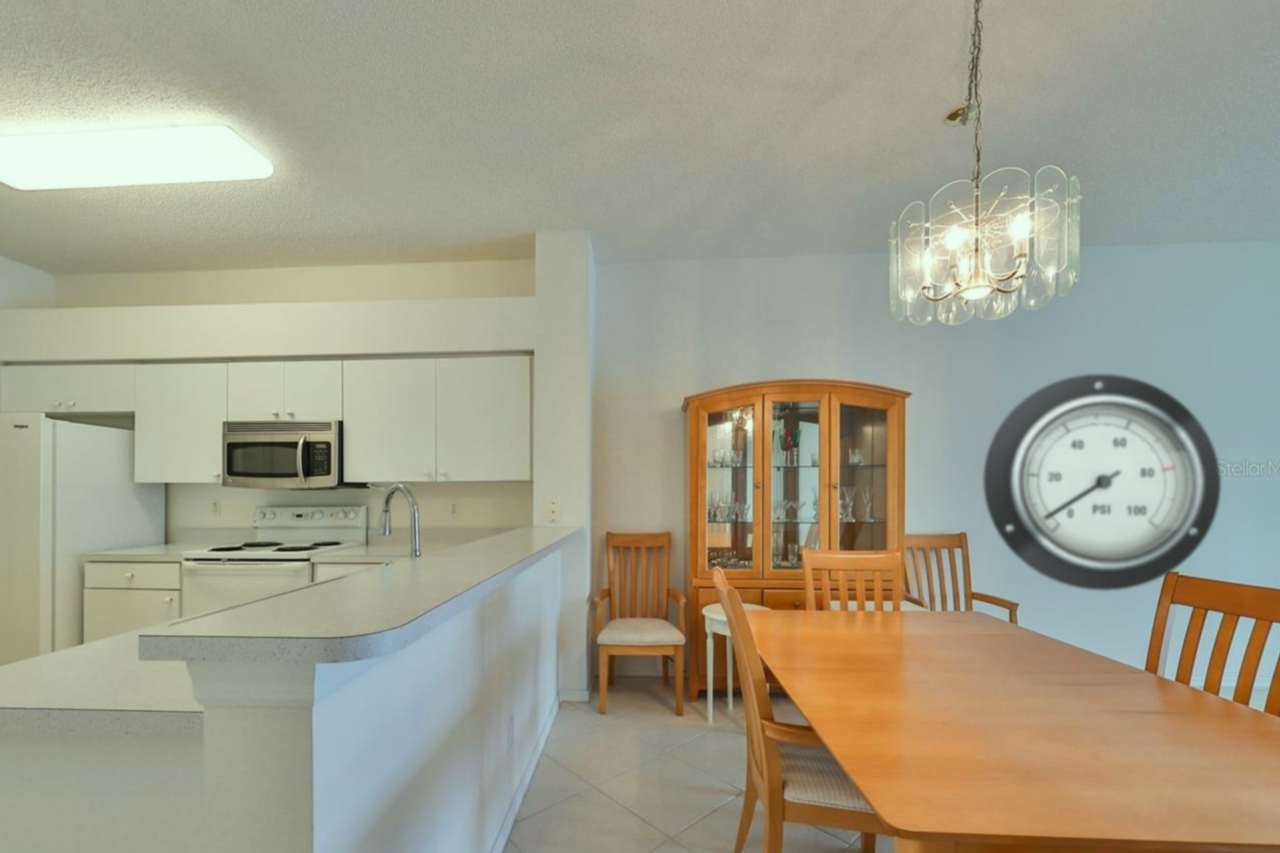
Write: 5 psi
